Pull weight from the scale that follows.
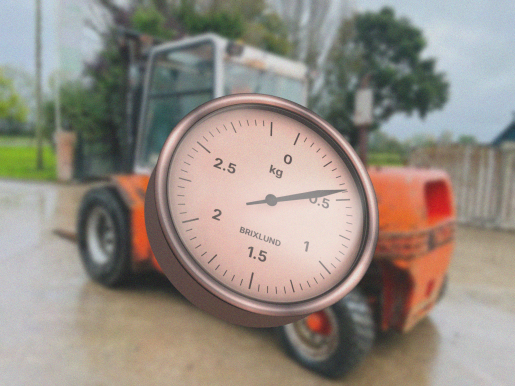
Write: 0.45 kg
